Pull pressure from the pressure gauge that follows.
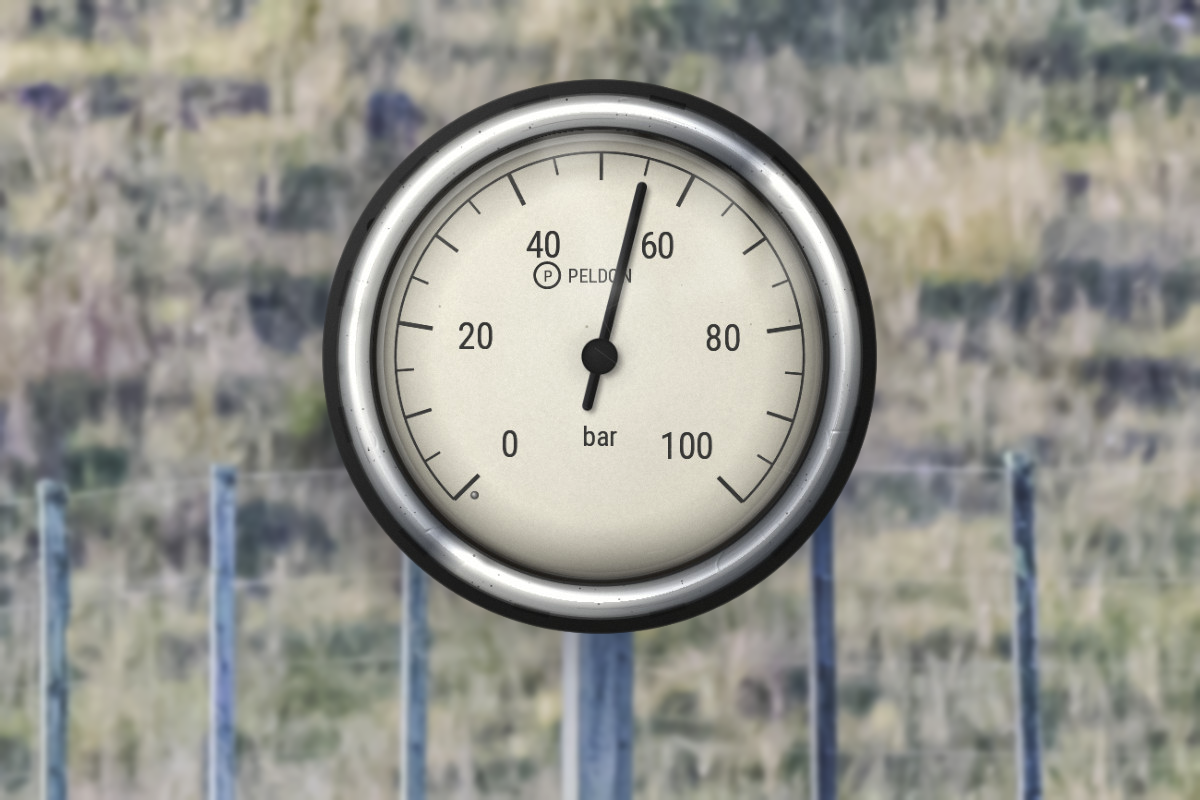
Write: 55 bar
